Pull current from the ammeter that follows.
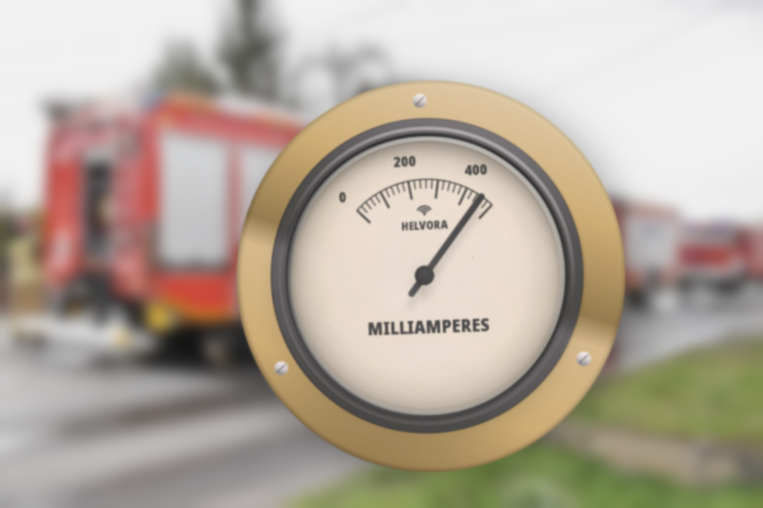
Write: 460 mA
